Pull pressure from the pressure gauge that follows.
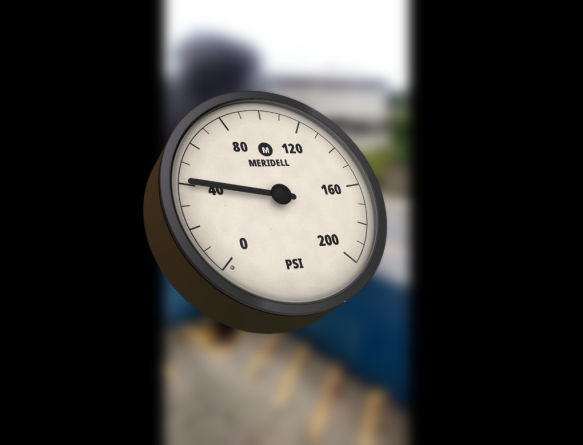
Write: 40 psi
